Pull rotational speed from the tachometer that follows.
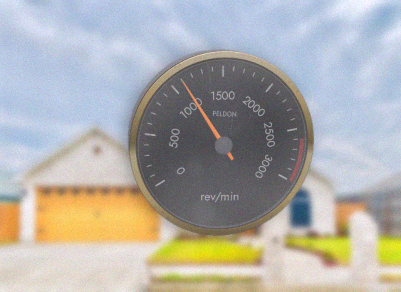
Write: 1100 rpm
